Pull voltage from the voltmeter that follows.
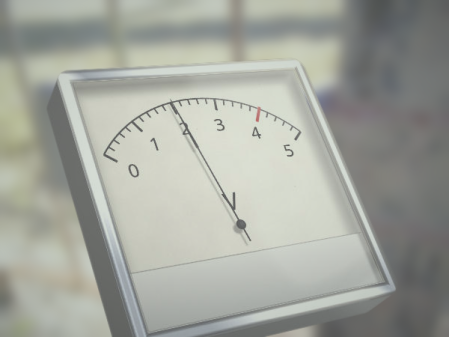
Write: 2 V
